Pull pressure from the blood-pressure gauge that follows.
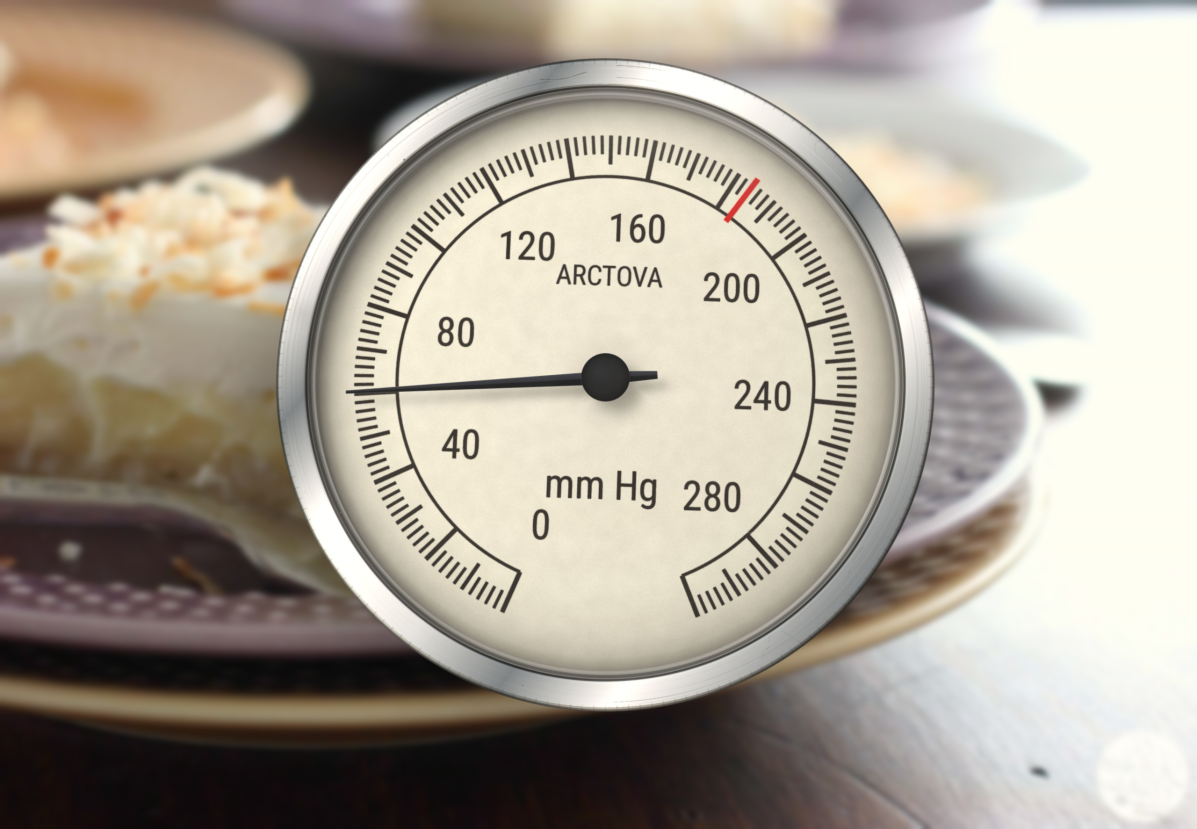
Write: 60 mmHg
